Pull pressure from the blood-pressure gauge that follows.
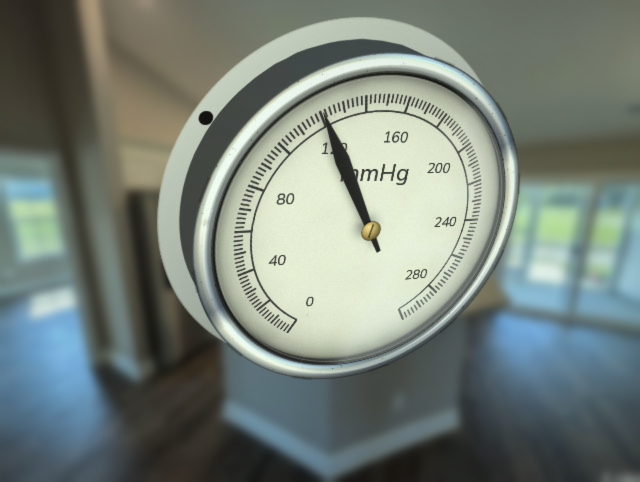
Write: 120 mmHg
